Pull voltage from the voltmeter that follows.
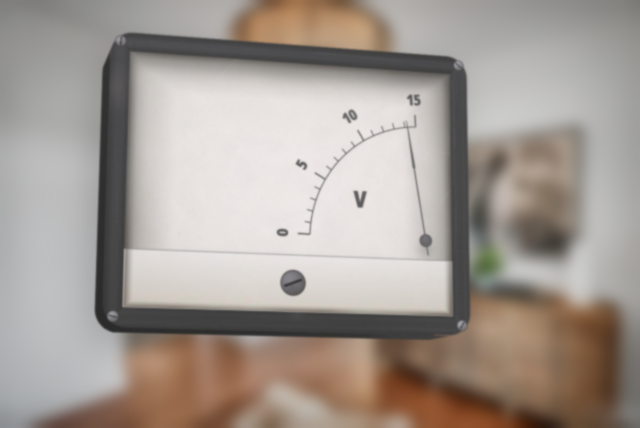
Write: 14 V
